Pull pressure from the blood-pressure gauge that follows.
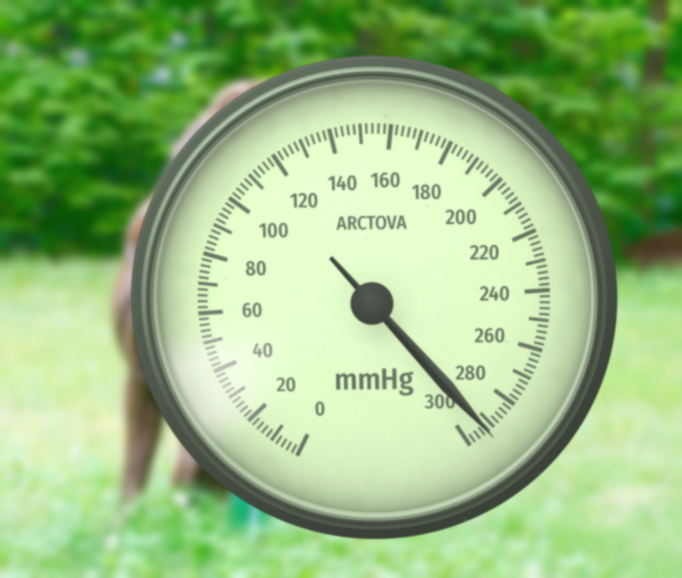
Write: 292 mmHg
